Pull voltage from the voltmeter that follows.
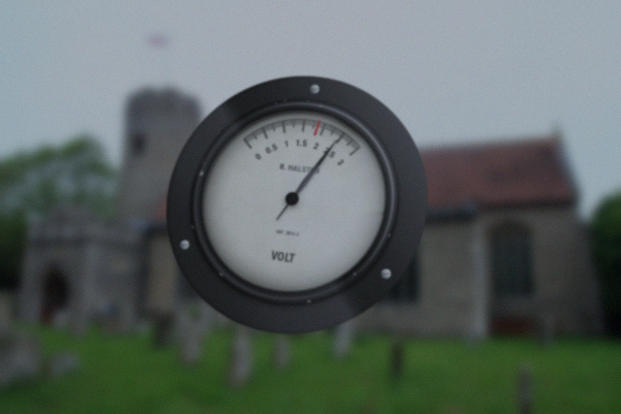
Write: 2.5 V
